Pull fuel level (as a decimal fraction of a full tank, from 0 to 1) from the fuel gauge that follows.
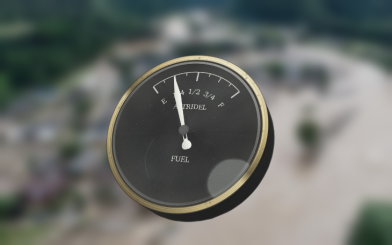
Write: 0.25
